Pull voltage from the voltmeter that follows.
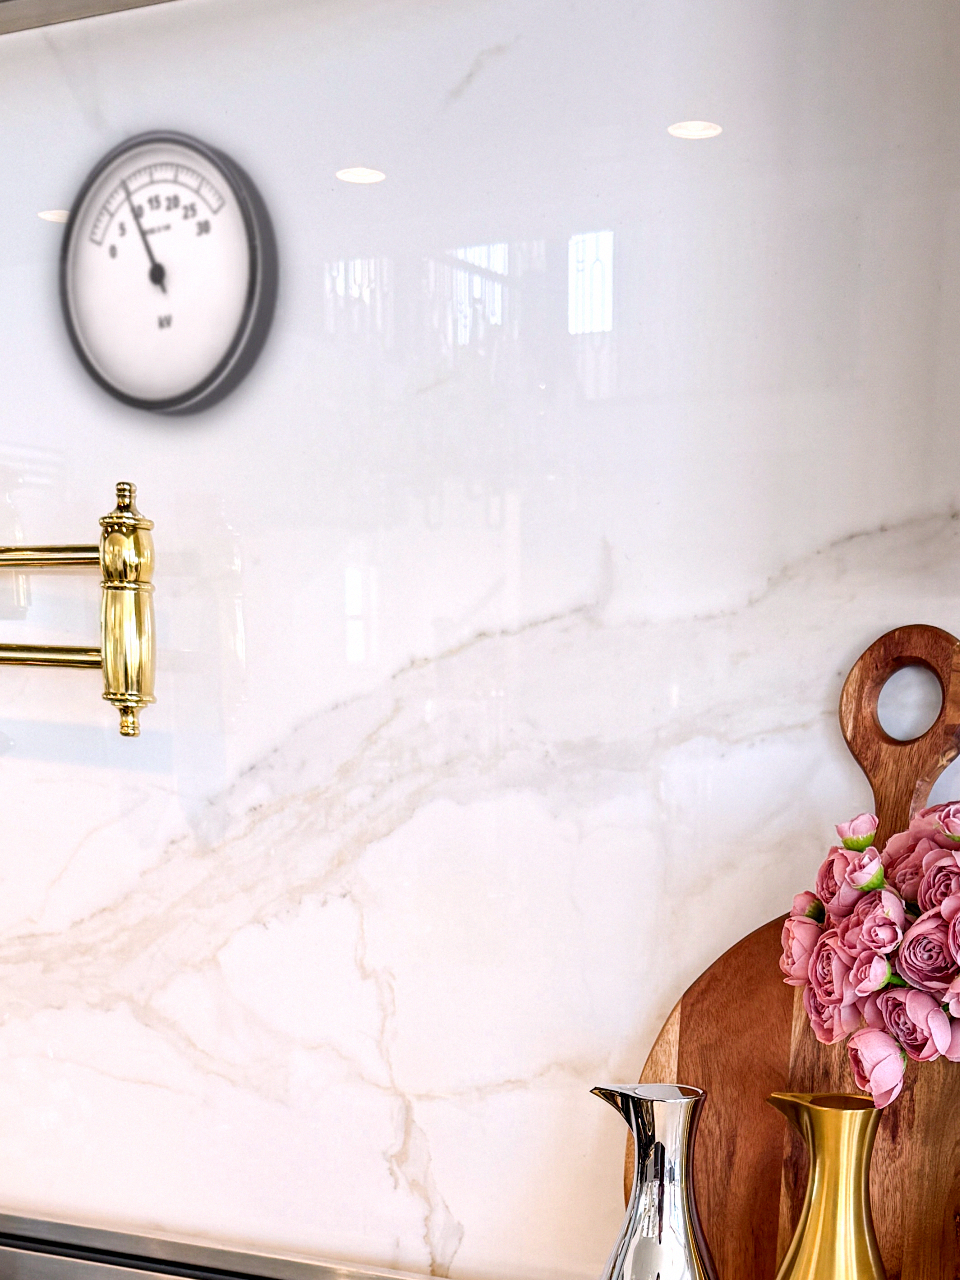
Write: 10 kV
